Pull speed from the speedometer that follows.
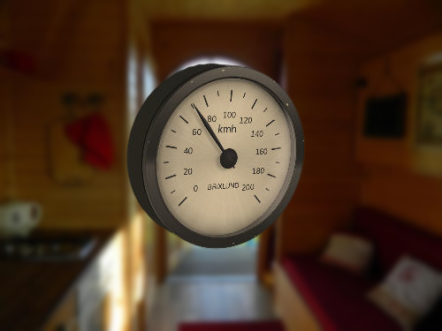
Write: 70 km/h
